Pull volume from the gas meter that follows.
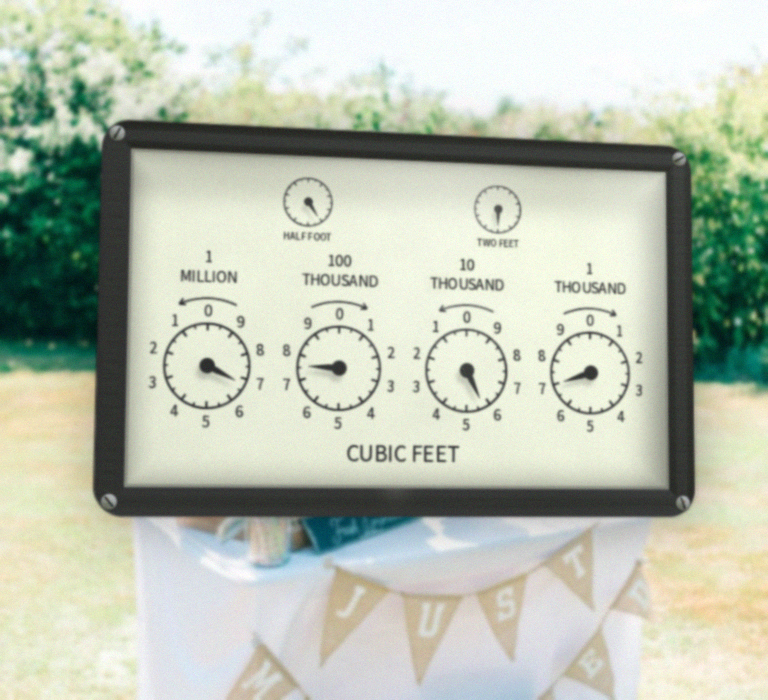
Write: 675700 ft³
